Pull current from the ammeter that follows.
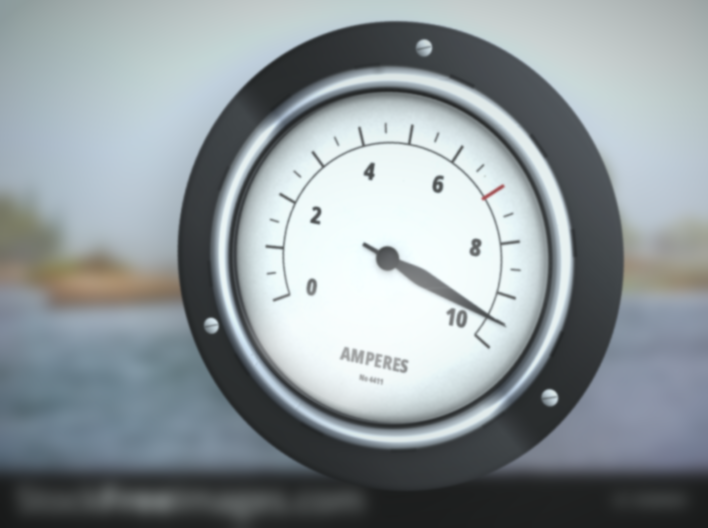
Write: 9.5 A
